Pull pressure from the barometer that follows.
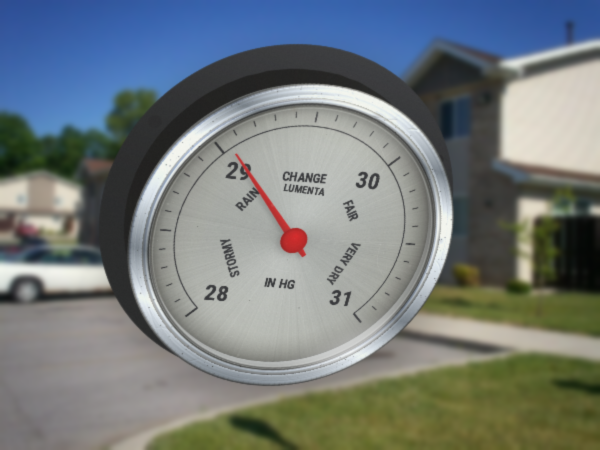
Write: 29.05 inHg
